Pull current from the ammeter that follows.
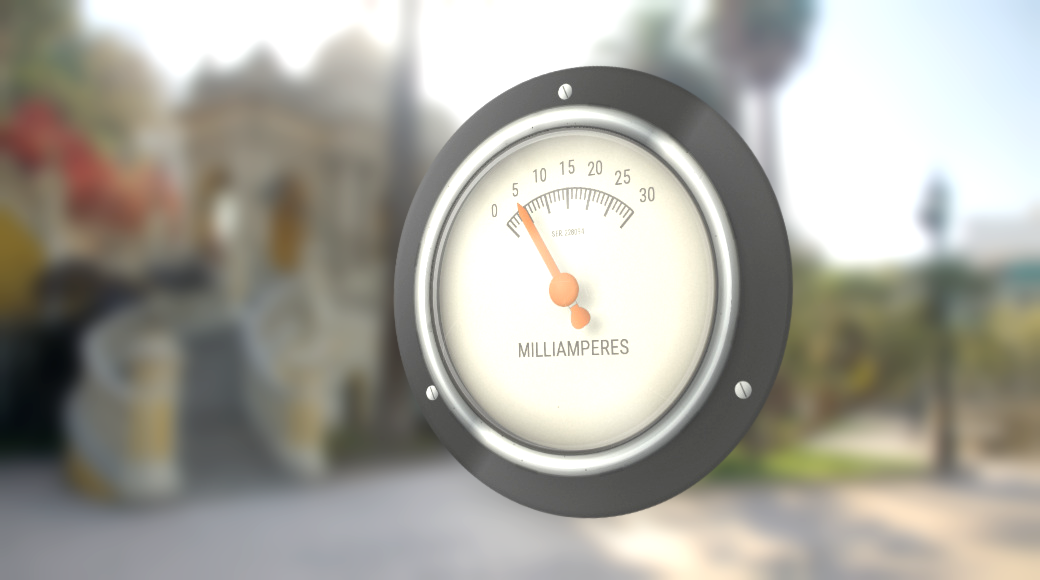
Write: 5 mA
